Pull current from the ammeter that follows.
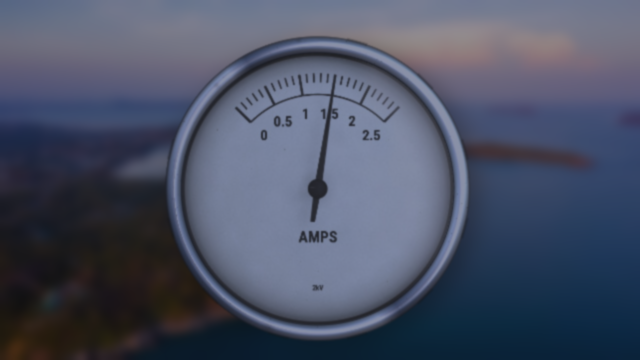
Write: 1.5 A
